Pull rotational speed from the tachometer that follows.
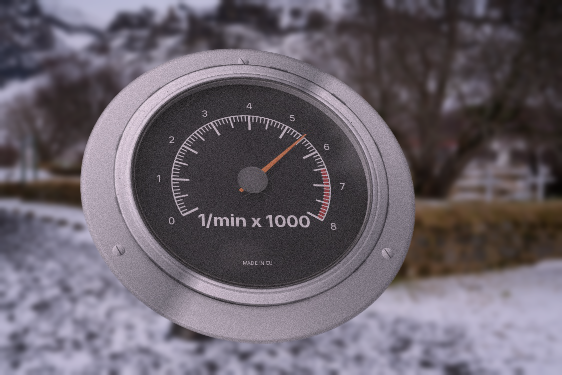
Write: 5500 rpm
